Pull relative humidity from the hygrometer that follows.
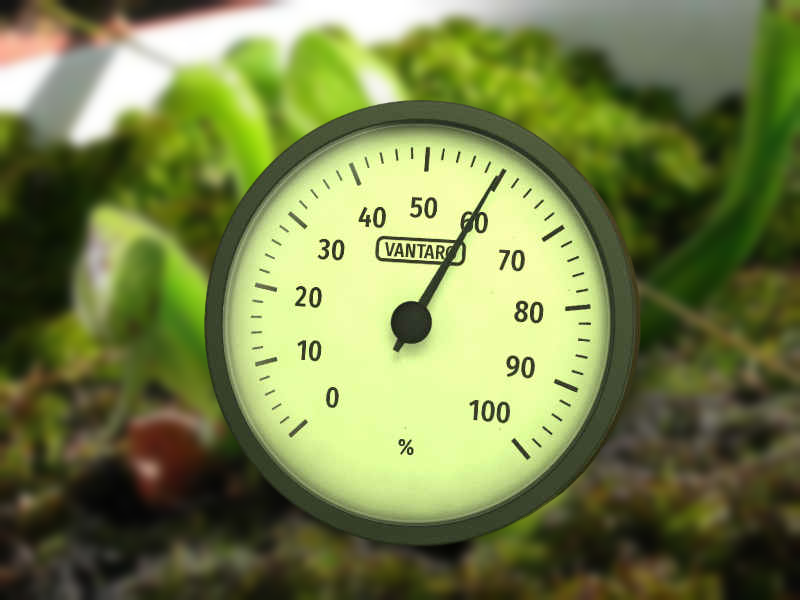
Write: 60 %
